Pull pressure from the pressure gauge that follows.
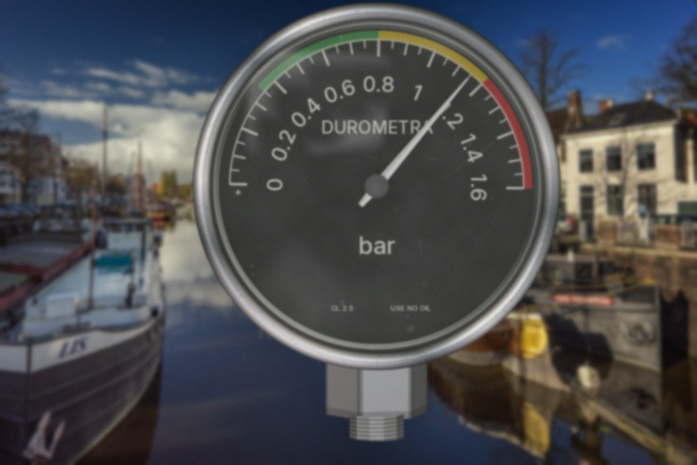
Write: 1.15 bar
